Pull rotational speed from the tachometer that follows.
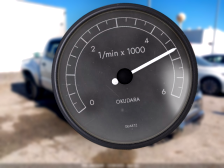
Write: 4750 rpm
